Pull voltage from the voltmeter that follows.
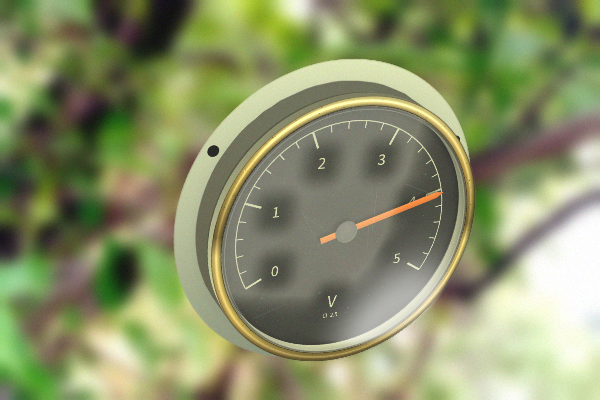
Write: 4 V
